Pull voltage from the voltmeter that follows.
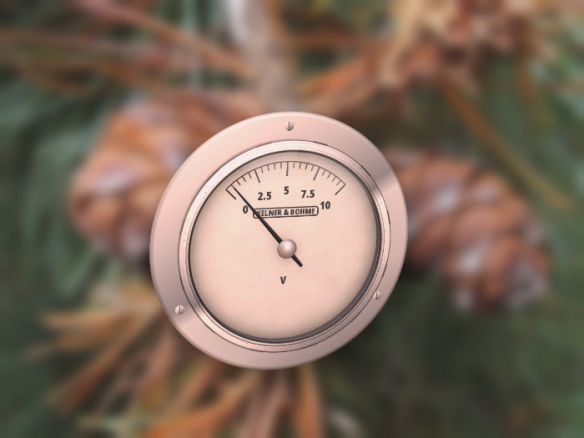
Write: 0.5 V
